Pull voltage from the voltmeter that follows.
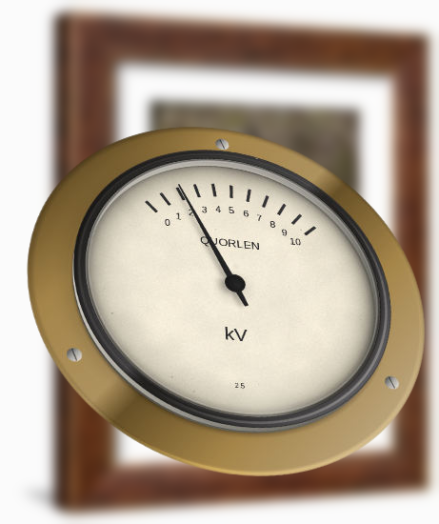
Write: 2 kV
